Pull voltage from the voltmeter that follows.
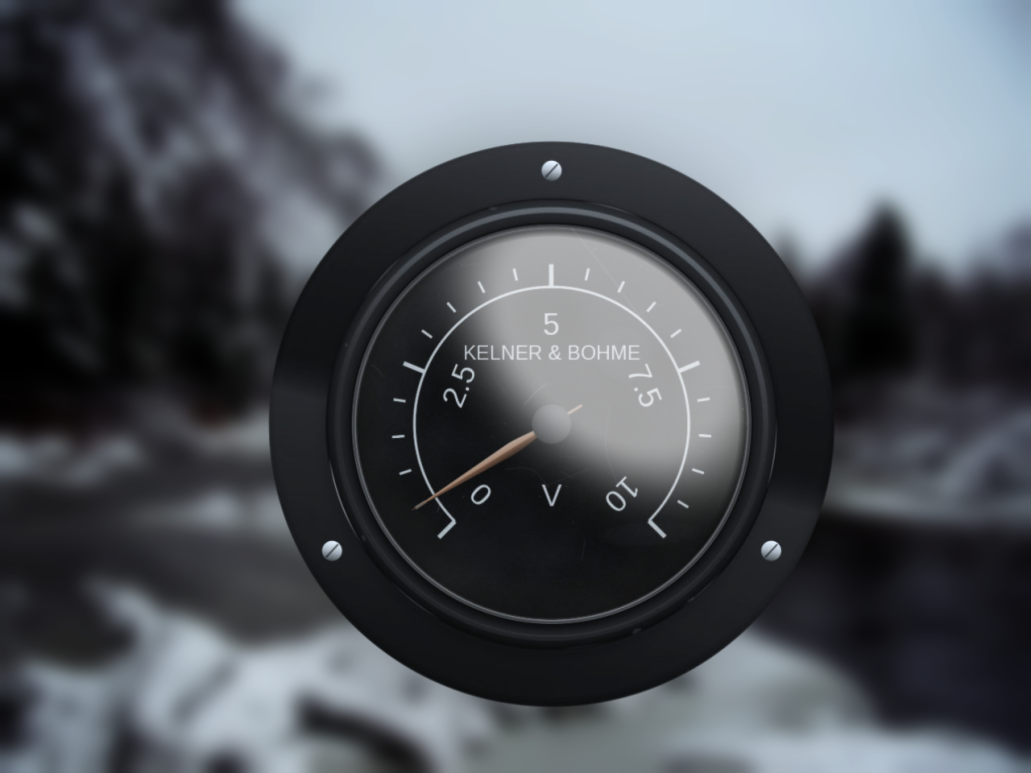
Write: 0.5 V
